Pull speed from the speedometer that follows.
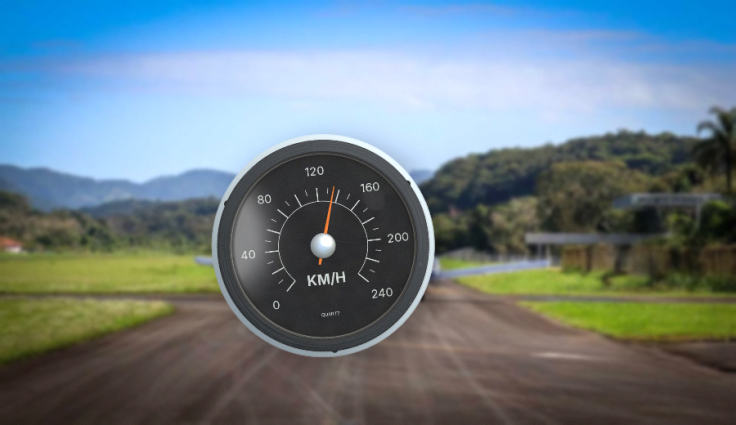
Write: 135 km/h
